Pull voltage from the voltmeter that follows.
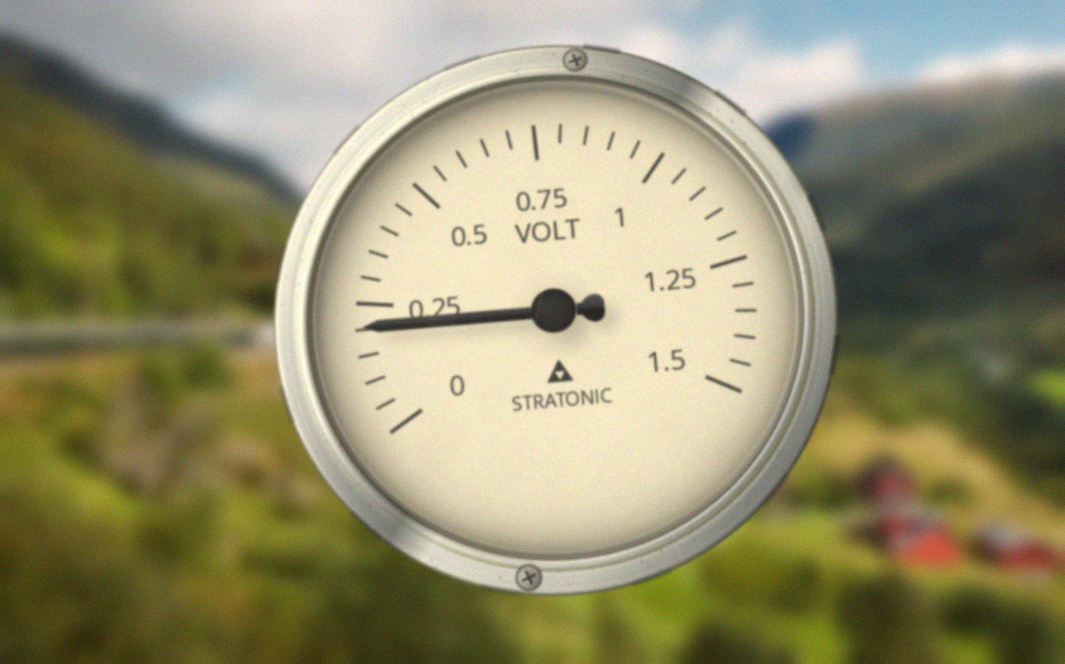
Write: 0.2 V
